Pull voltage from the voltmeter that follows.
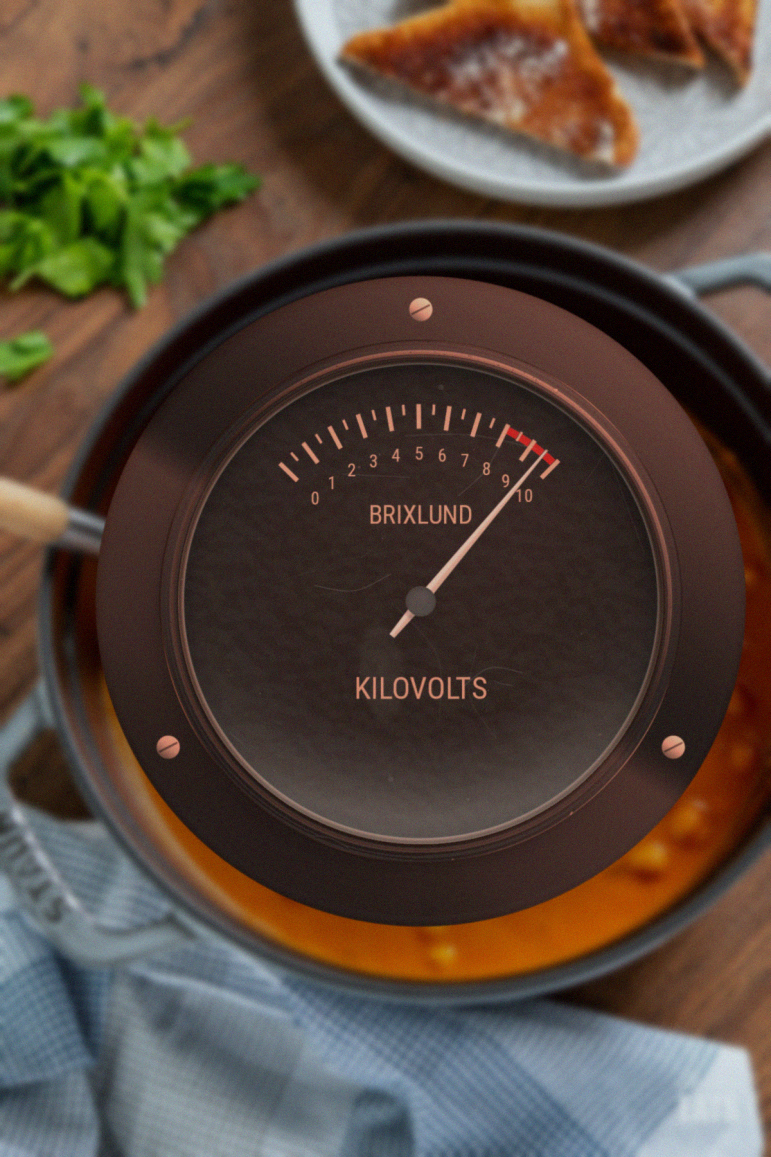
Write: 9.5 kV
